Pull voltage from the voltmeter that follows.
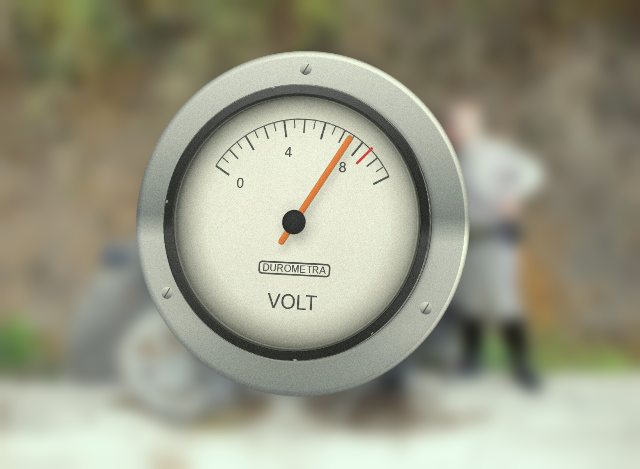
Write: 7.5 V
